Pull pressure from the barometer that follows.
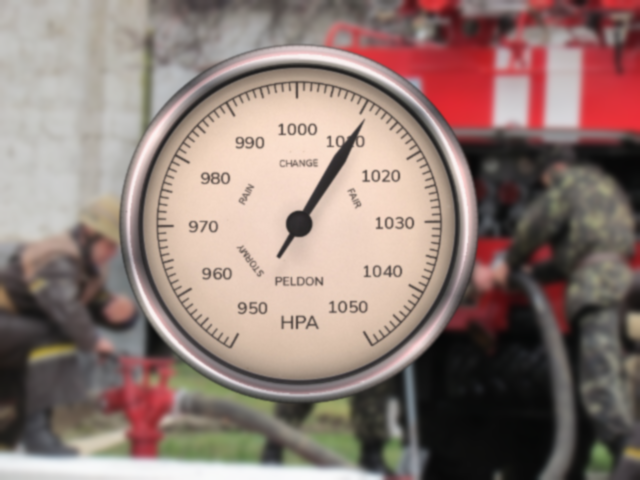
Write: 1011 hPa
